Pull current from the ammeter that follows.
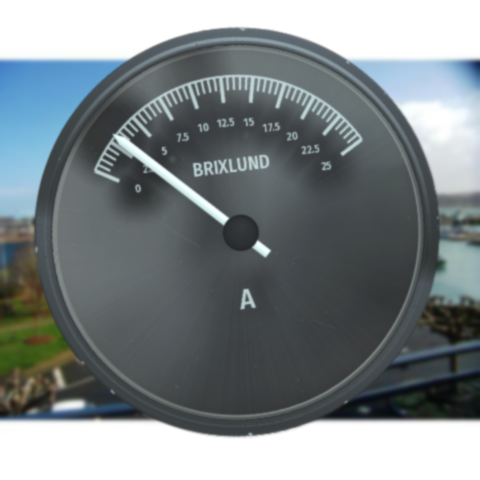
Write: 3 A
